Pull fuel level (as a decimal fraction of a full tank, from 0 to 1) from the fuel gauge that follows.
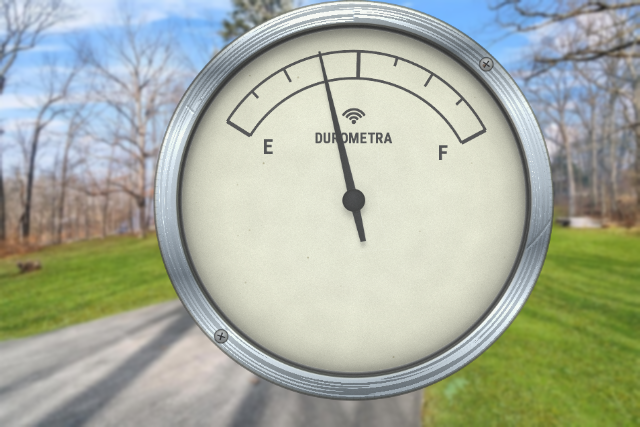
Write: 0.375
